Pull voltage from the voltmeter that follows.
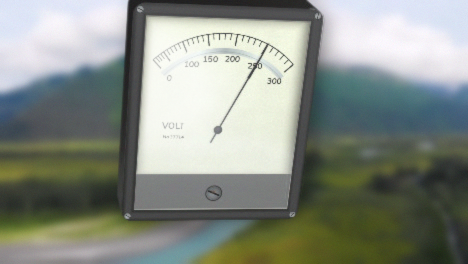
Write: 250 V
